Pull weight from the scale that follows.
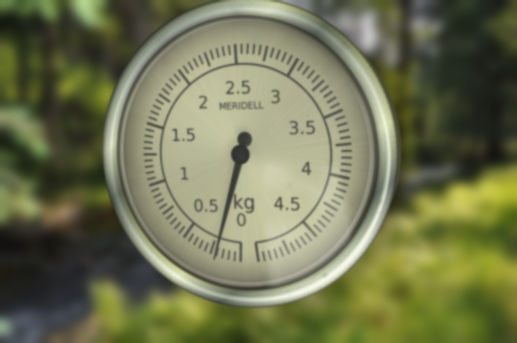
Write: 0.2 kg
